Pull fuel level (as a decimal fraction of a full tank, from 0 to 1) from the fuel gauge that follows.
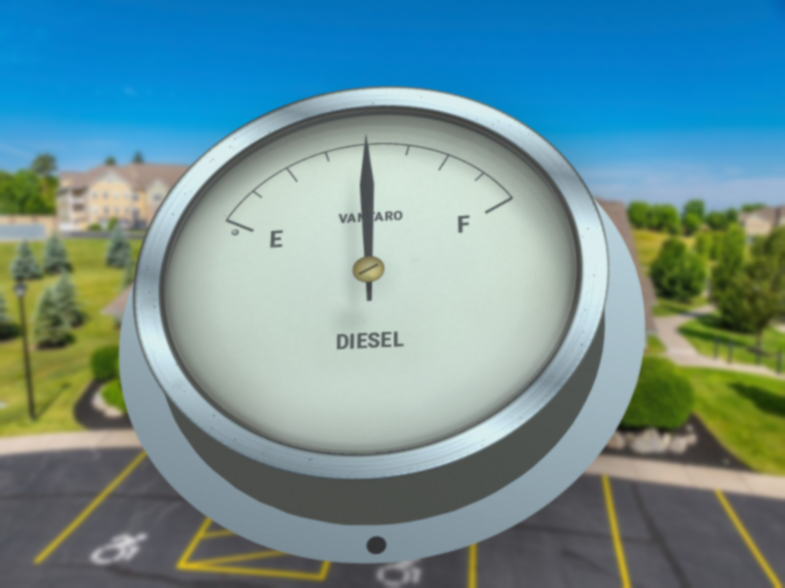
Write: 0.5
